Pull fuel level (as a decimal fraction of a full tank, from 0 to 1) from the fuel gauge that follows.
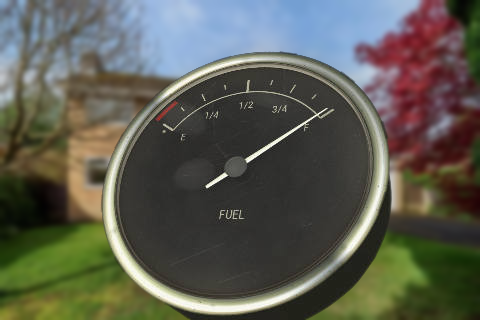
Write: 1
